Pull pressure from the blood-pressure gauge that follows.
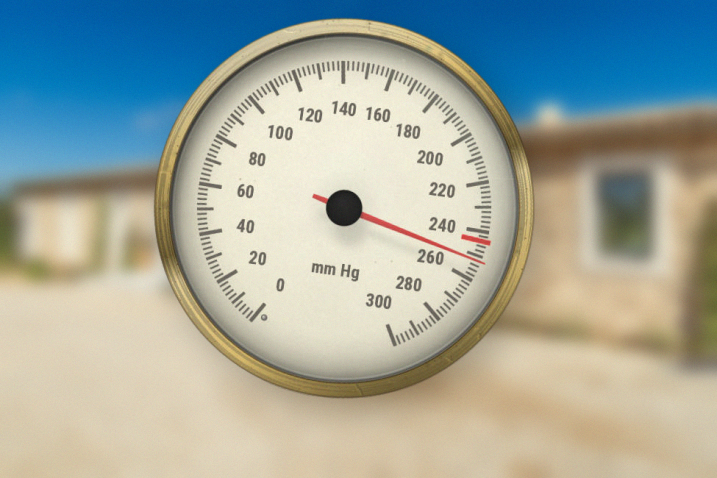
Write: 252 mmHg
